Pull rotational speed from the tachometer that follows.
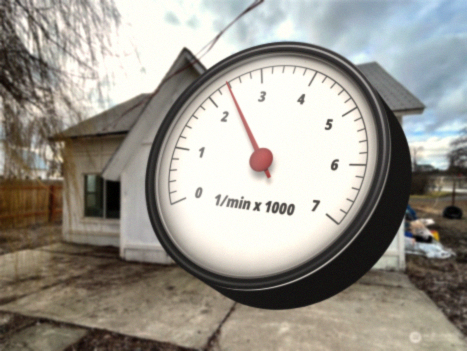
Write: 2400 rpm
